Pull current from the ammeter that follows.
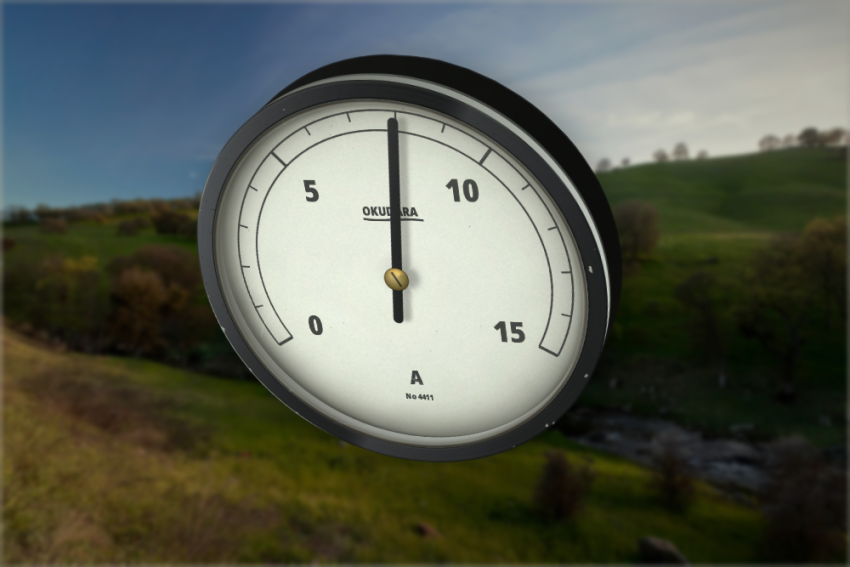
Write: 8 A
